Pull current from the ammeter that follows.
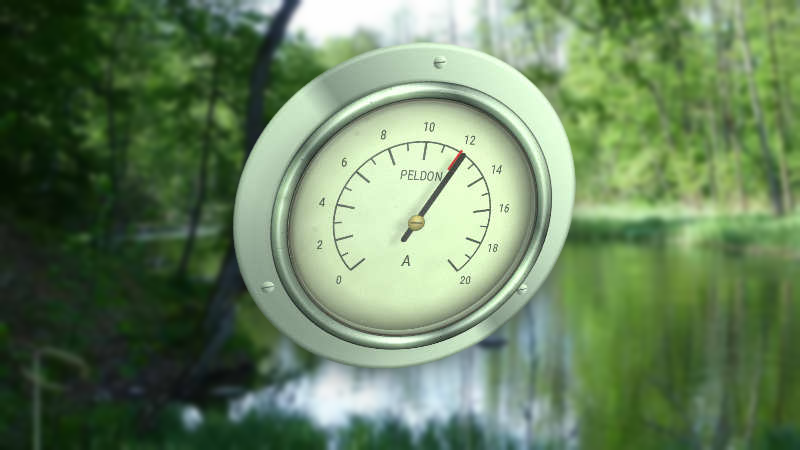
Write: 12 A
